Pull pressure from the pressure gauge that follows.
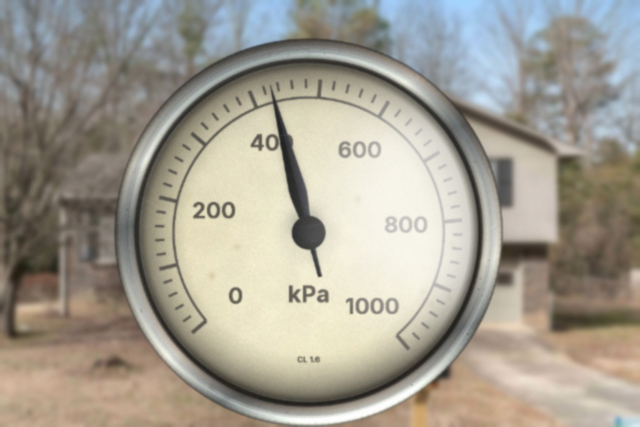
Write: 430 kPa
